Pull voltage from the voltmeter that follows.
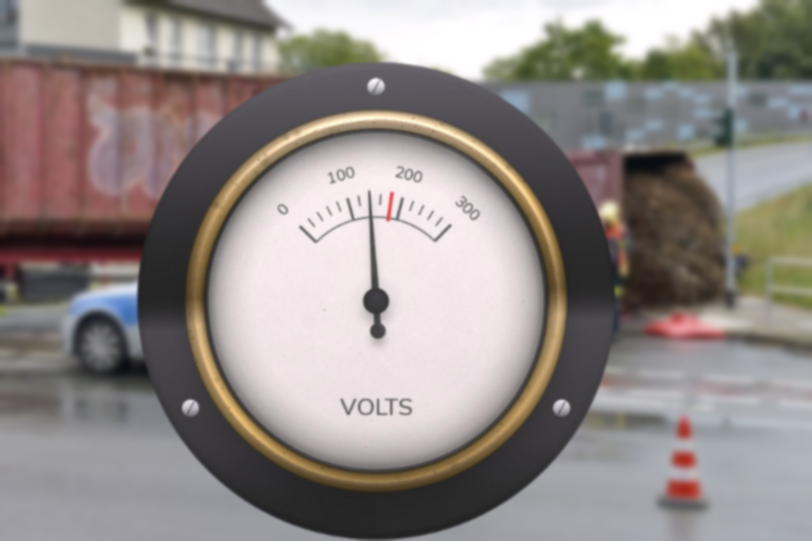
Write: 140 V
